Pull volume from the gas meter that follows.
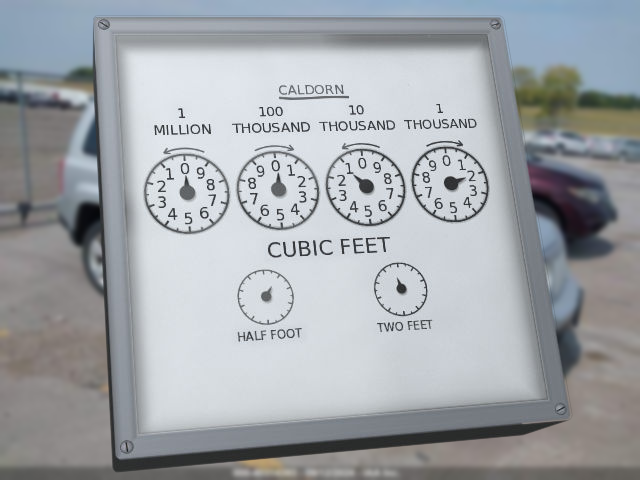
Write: 1200 ft³
